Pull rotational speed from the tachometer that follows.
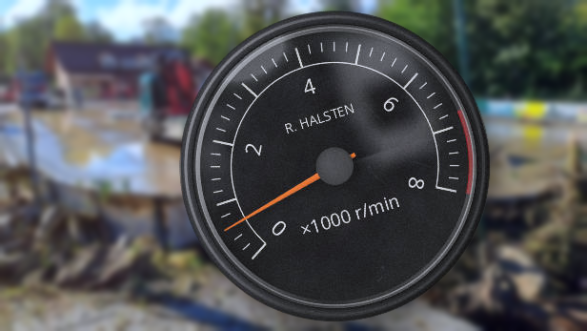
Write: 600 rpm
